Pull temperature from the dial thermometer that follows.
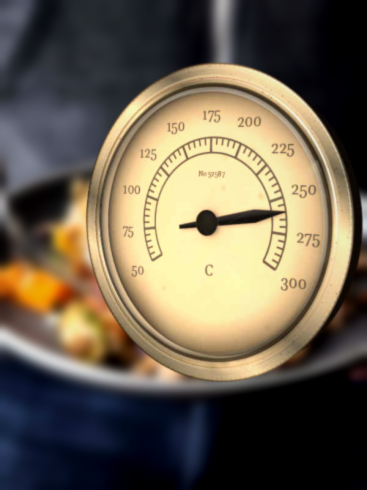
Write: 260 °C
